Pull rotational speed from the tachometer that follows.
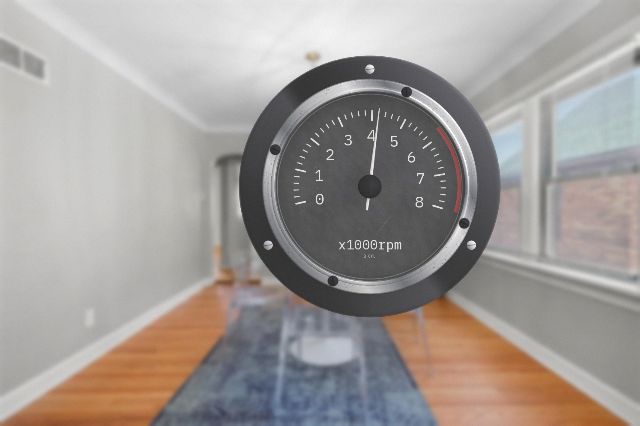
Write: 4200 rpm
